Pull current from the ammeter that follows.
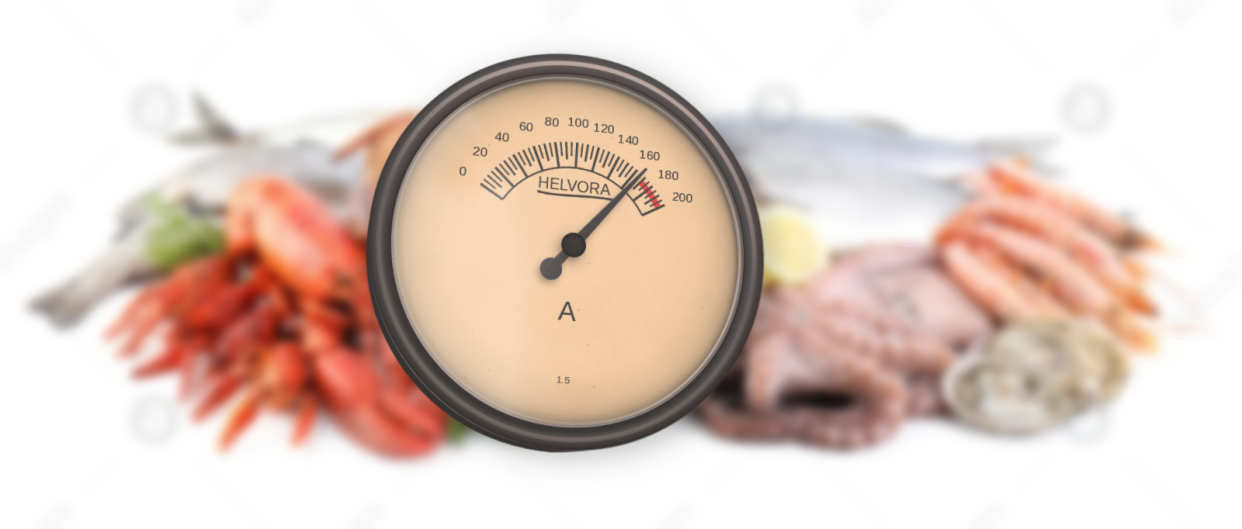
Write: 165 A
